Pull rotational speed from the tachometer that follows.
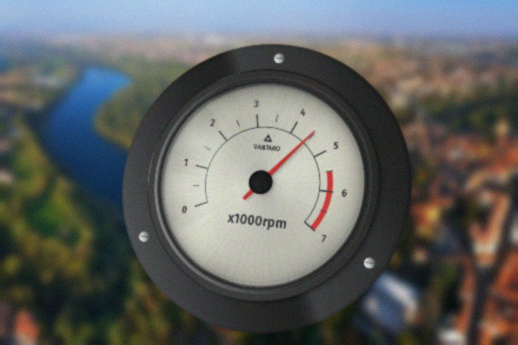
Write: 4500 rpm
